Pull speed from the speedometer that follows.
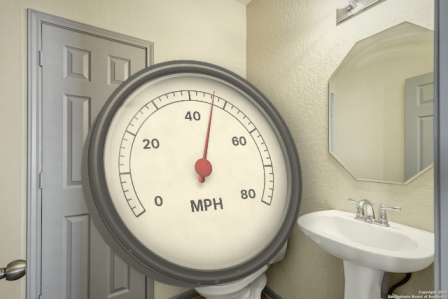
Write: 46 mph
